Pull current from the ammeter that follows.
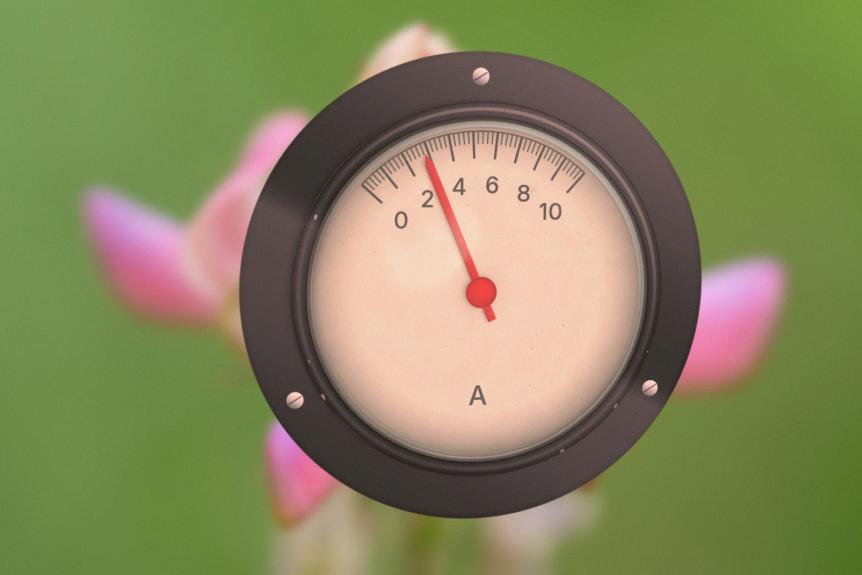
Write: 2.8 A
